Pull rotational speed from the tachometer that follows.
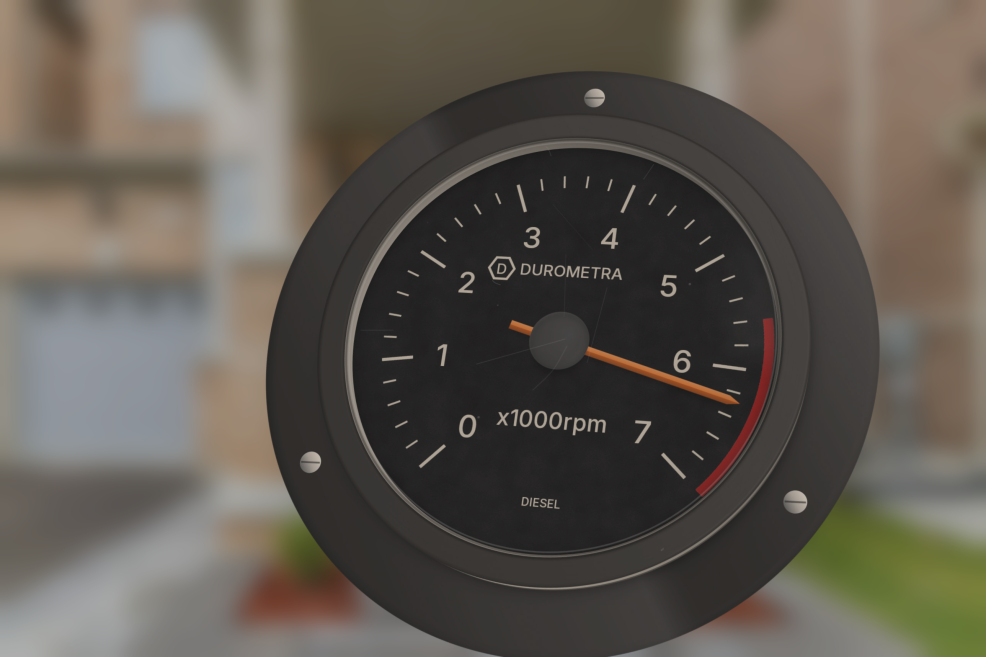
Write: 6300 rpm
